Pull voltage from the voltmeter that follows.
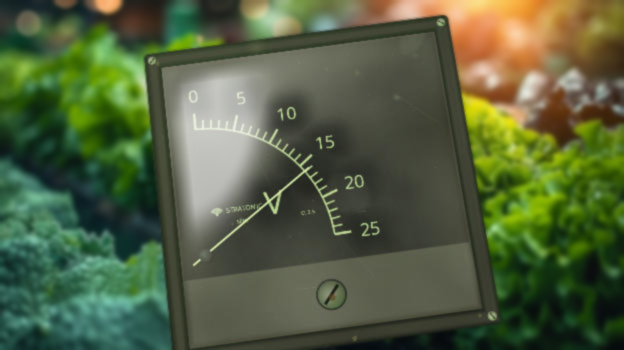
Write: 16 V
